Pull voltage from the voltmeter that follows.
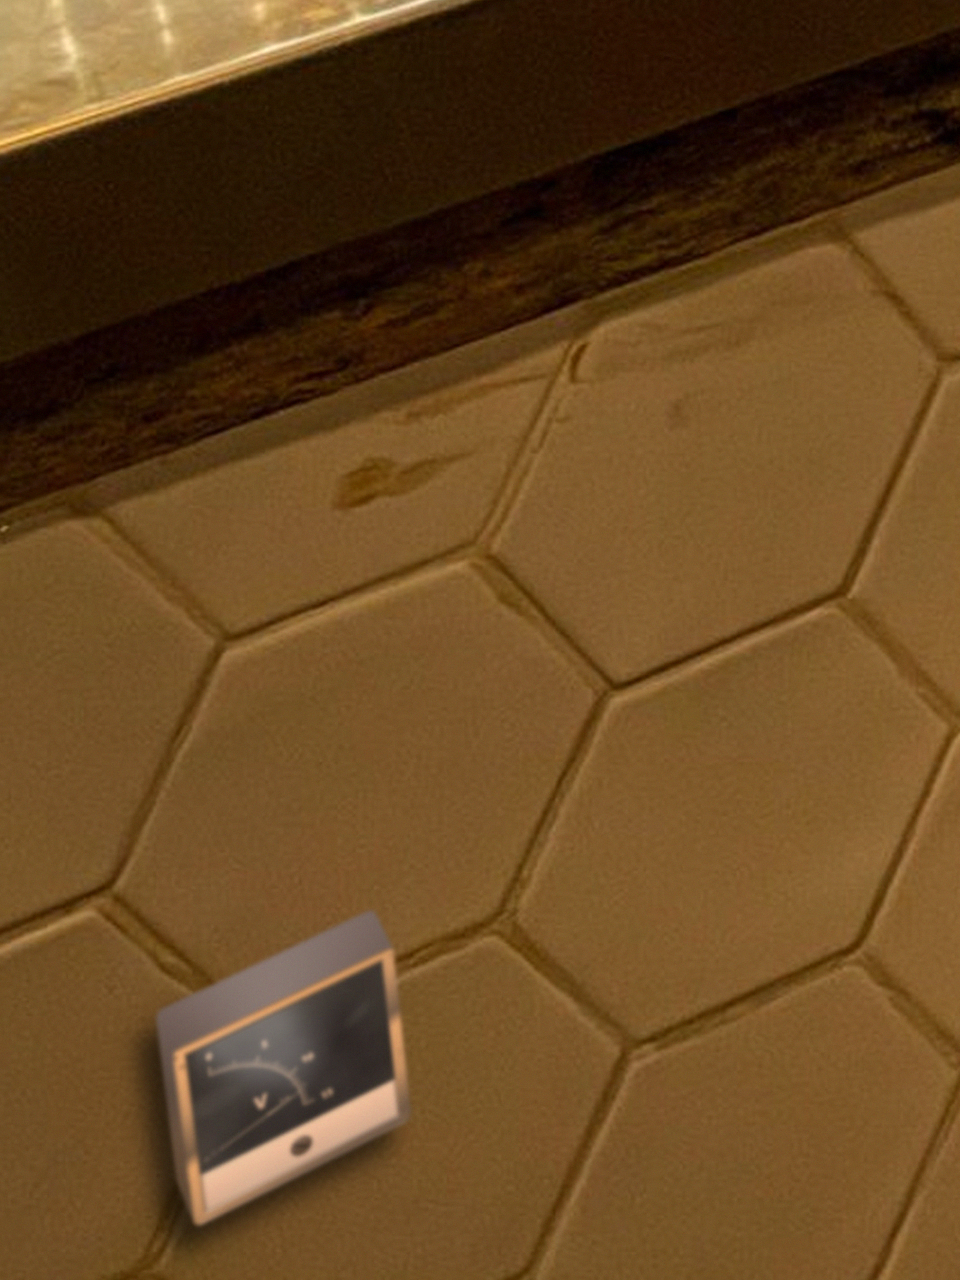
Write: 12.5 V
